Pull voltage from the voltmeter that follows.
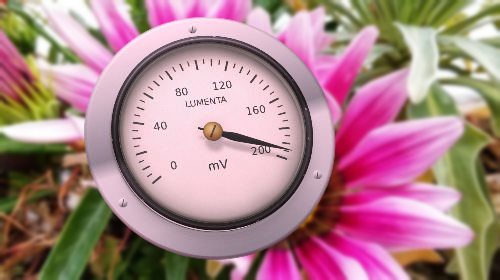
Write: 195 mV
